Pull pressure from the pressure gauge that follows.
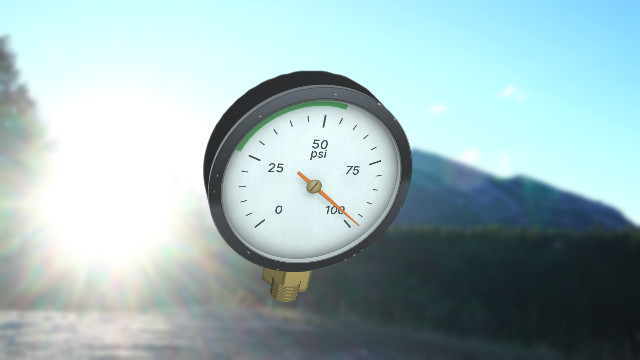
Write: 97.5 psi
